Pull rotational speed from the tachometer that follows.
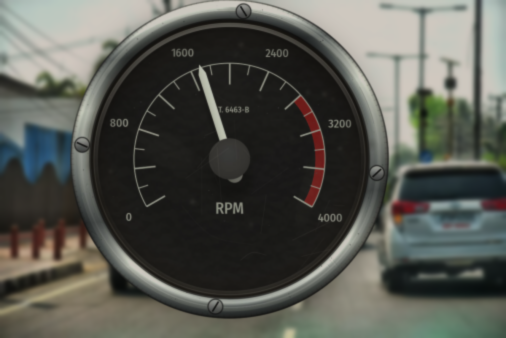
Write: 1700 rpm
